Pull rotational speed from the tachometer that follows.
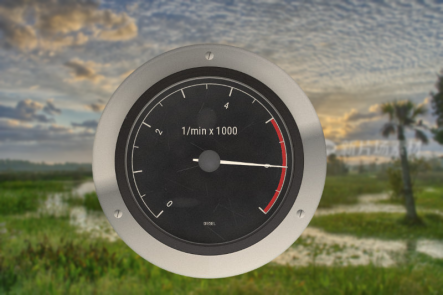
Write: 6000 rpm
